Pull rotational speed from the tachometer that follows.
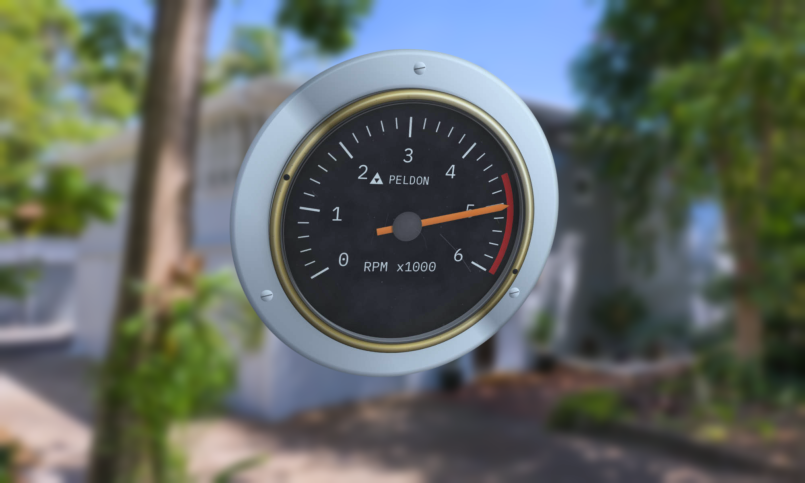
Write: 5000 rpm
